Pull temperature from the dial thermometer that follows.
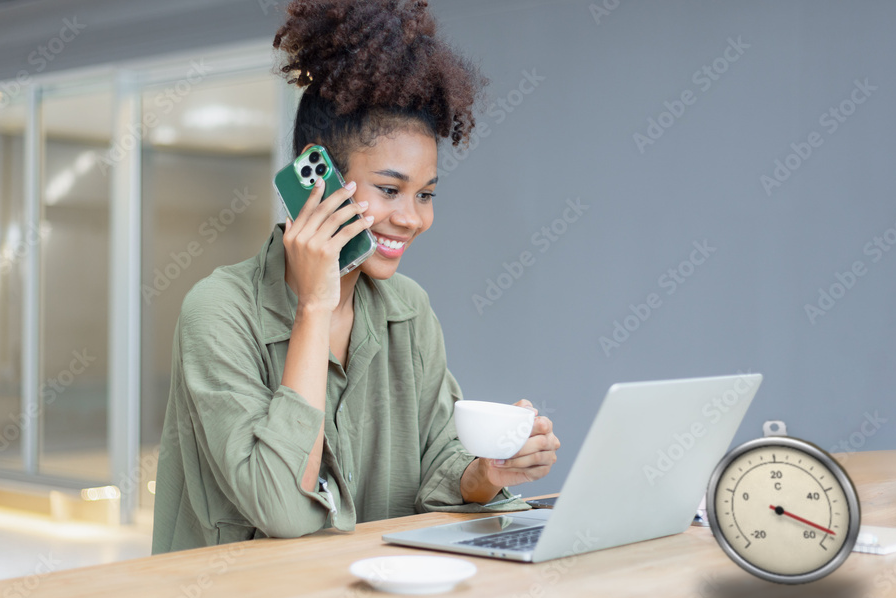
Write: 54 °C
